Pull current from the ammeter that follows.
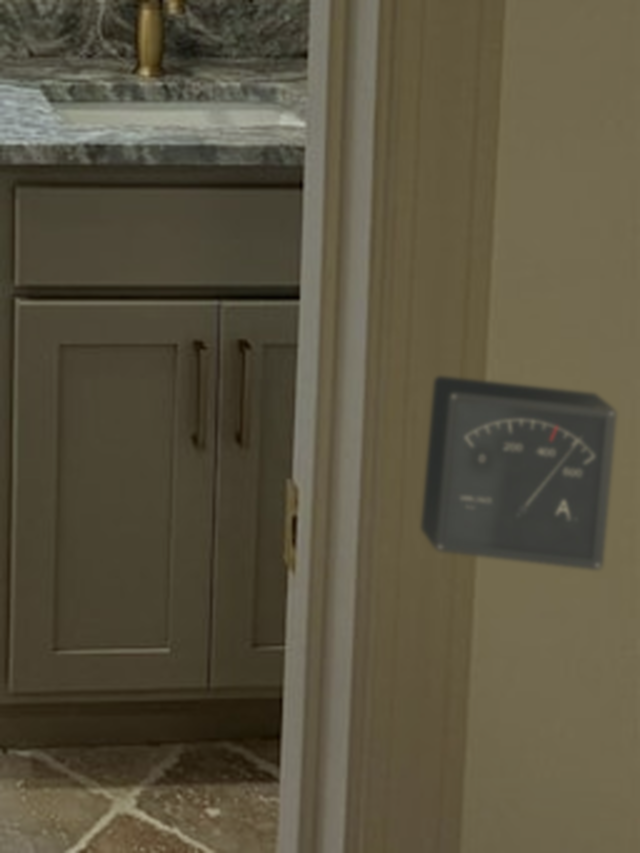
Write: 500 A
